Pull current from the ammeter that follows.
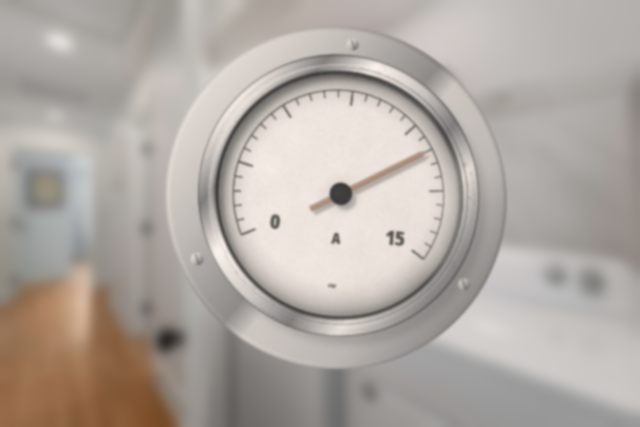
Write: 11 A
